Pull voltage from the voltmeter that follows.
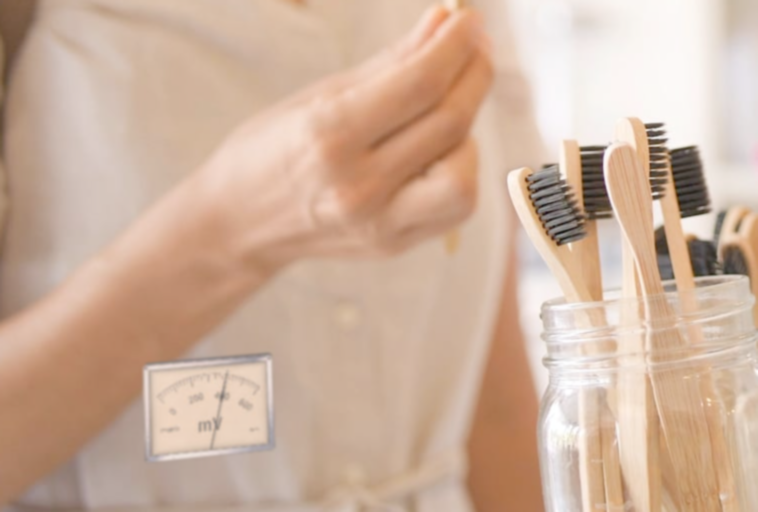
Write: 400 mV
